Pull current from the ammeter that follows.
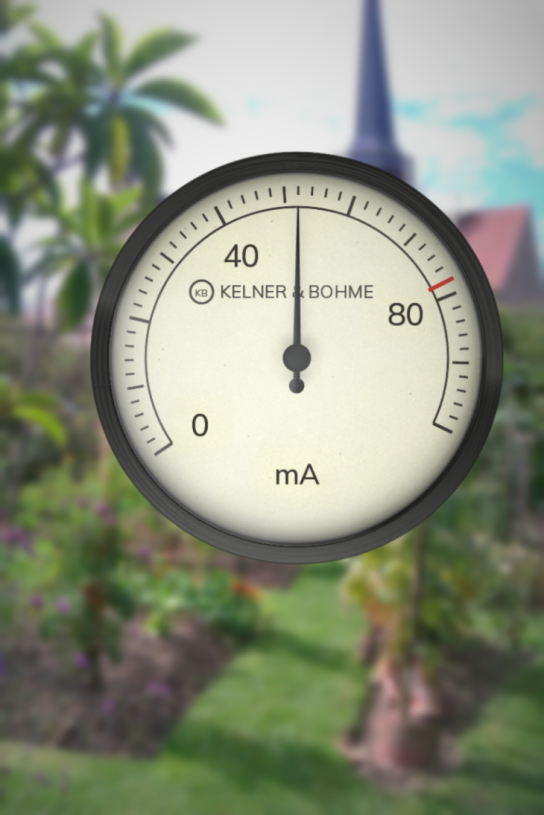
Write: 52 mA
